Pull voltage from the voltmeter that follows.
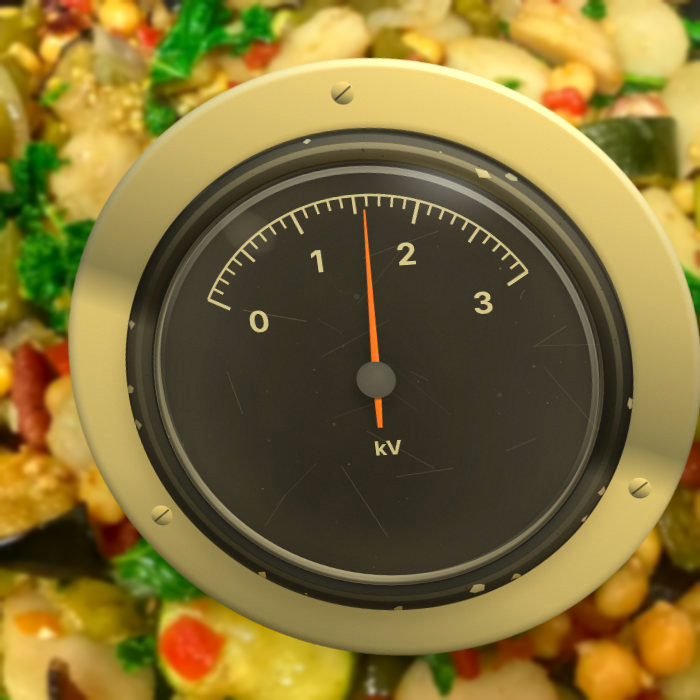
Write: 1.6 kV
